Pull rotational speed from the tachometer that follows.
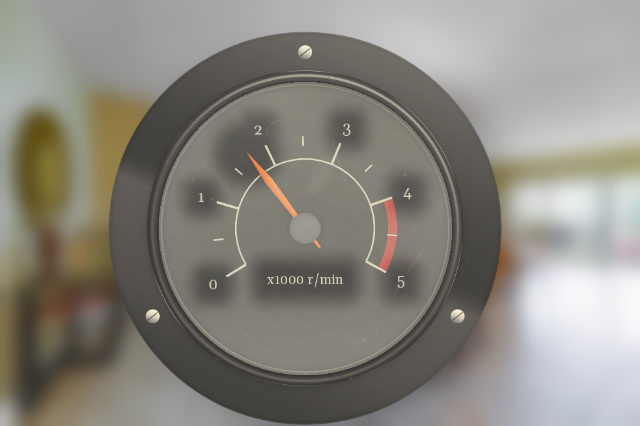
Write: 1750 rpm
